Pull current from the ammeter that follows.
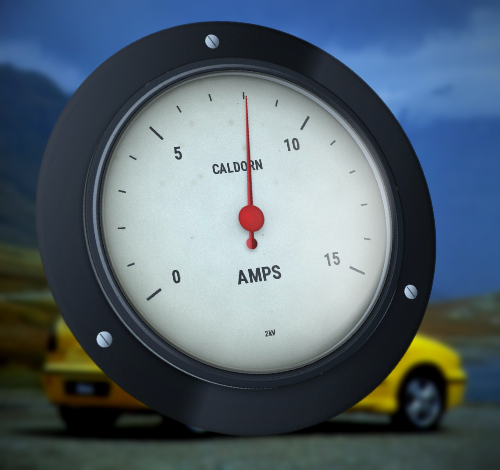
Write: 8 A
